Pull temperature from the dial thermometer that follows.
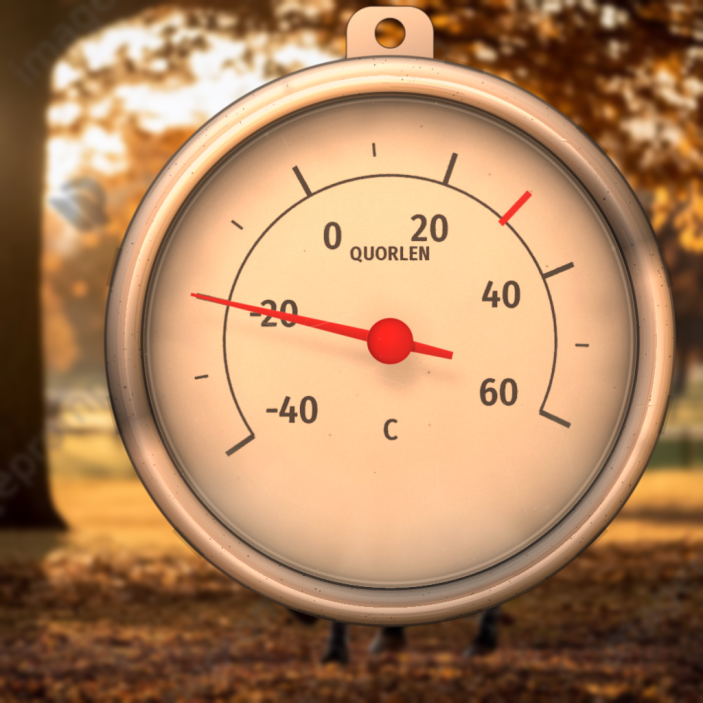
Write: -20 °C
